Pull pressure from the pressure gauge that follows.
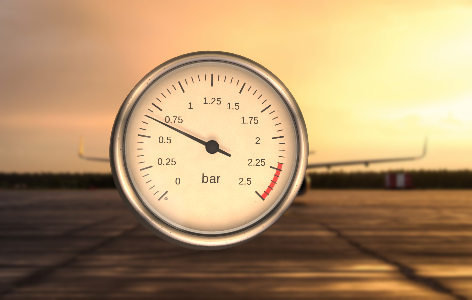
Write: 0.65 bar
